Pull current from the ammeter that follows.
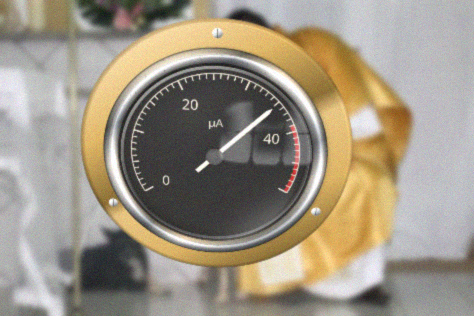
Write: 35 µA
